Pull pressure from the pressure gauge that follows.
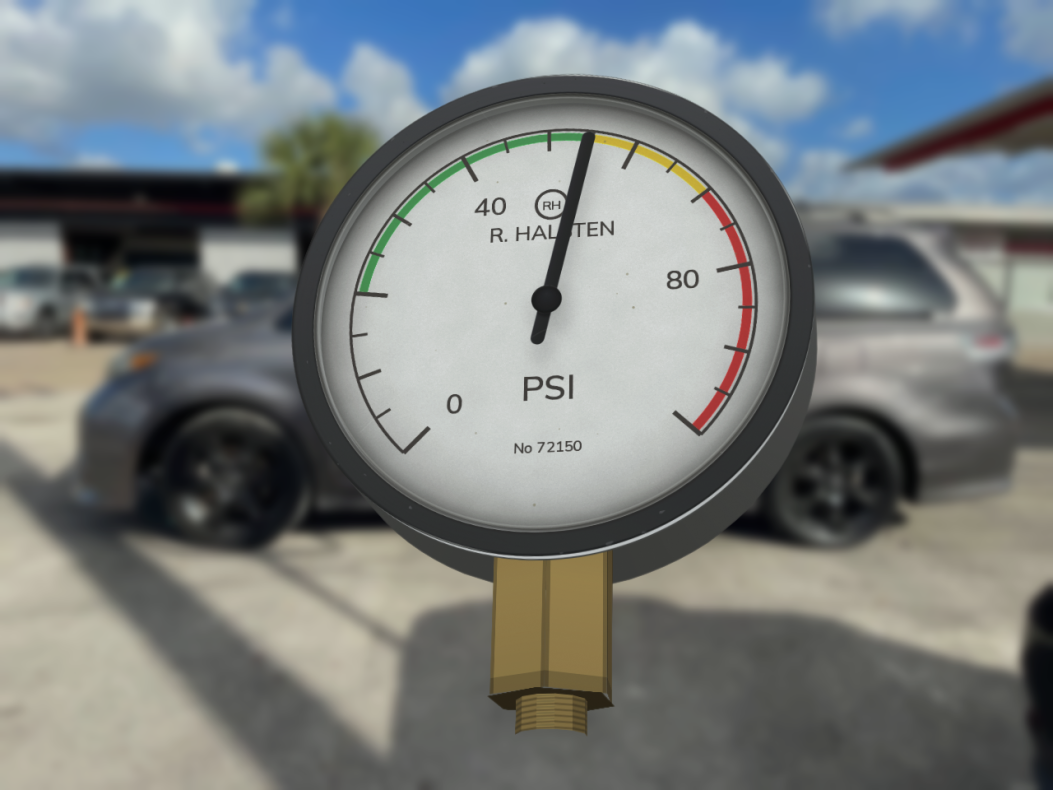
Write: 55 psi
